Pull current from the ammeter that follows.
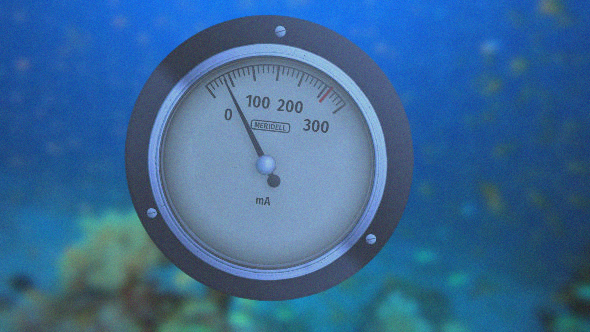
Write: 40 mA
